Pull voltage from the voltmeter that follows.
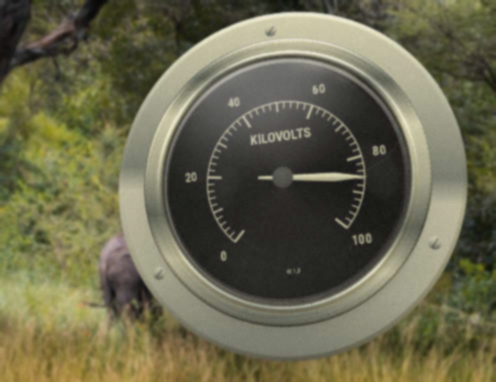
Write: 86 kV
